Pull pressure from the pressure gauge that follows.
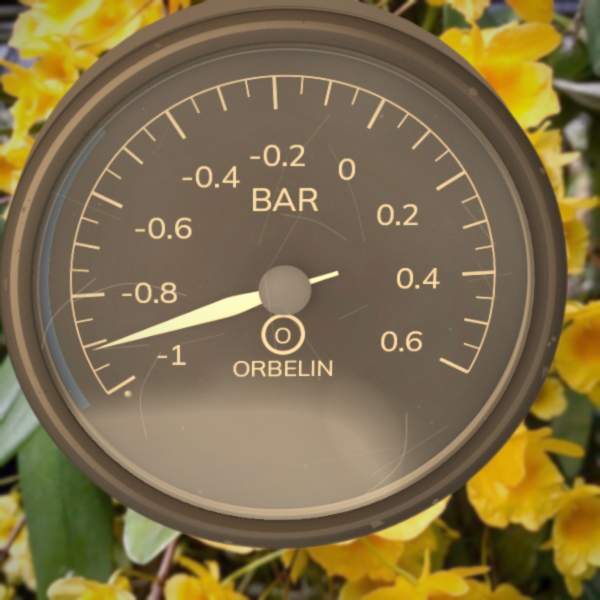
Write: -0.9 bar
